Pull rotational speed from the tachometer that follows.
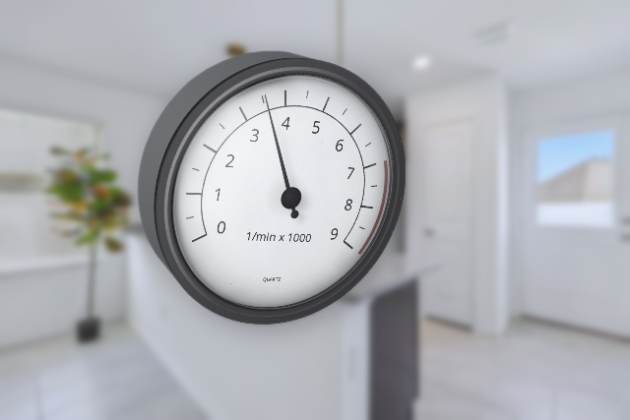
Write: 3500 rpm
